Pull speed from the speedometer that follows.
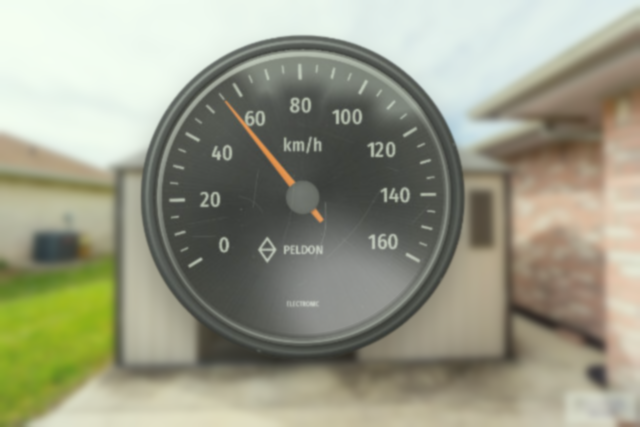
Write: 55 km/h
